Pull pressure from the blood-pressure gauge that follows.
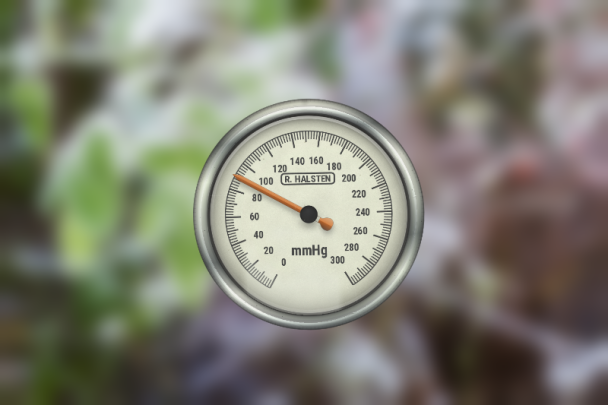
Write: 90 mmHg
